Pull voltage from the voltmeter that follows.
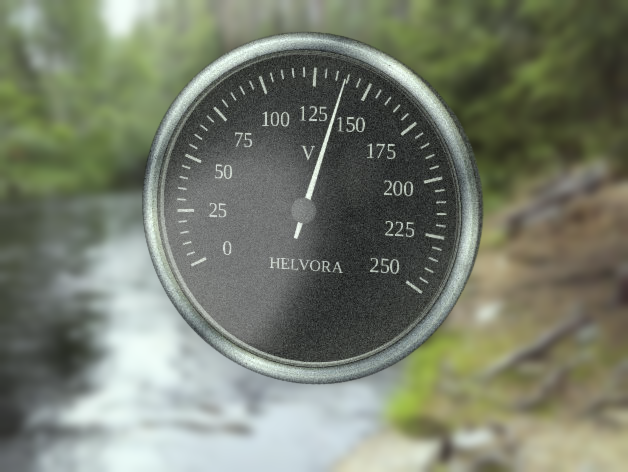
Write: 140 V
